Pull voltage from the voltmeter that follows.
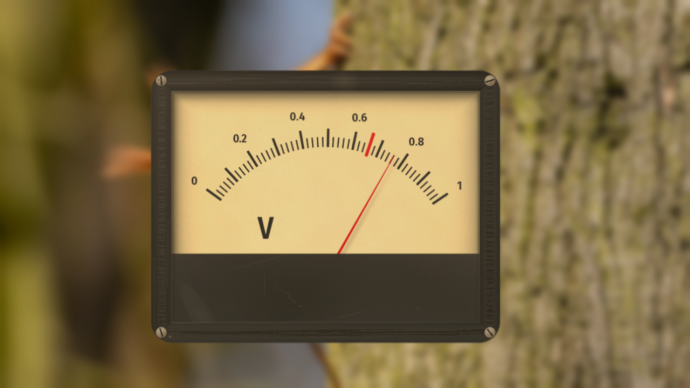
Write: 0.76 V
